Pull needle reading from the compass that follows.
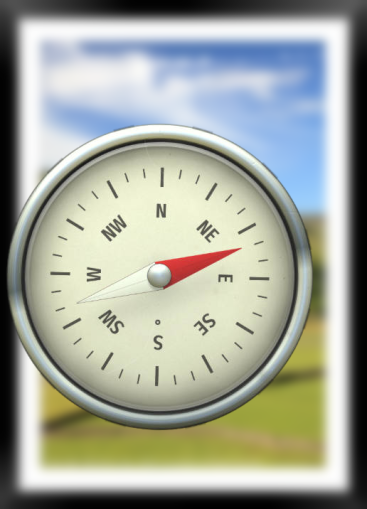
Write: 70 °
